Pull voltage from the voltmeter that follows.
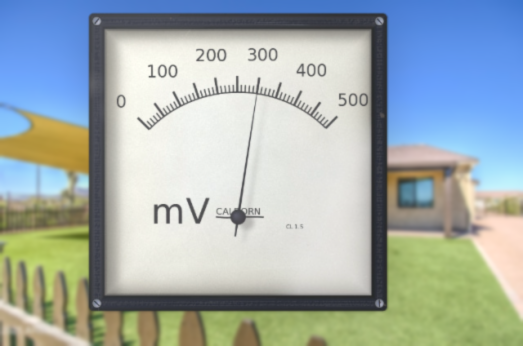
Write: 300 mV
